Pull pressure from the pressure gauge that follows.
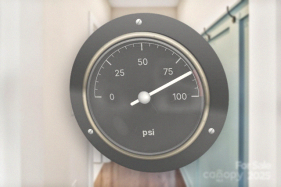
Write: 85 psi
